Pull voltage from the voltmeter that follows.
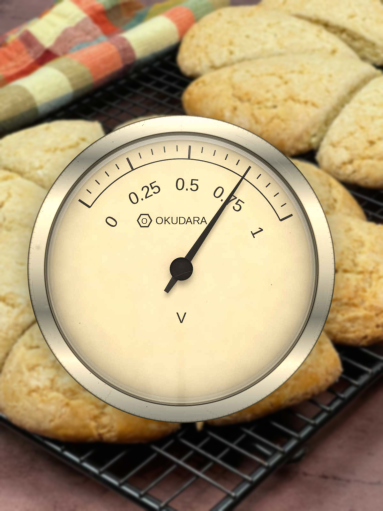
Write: 0.75 V
